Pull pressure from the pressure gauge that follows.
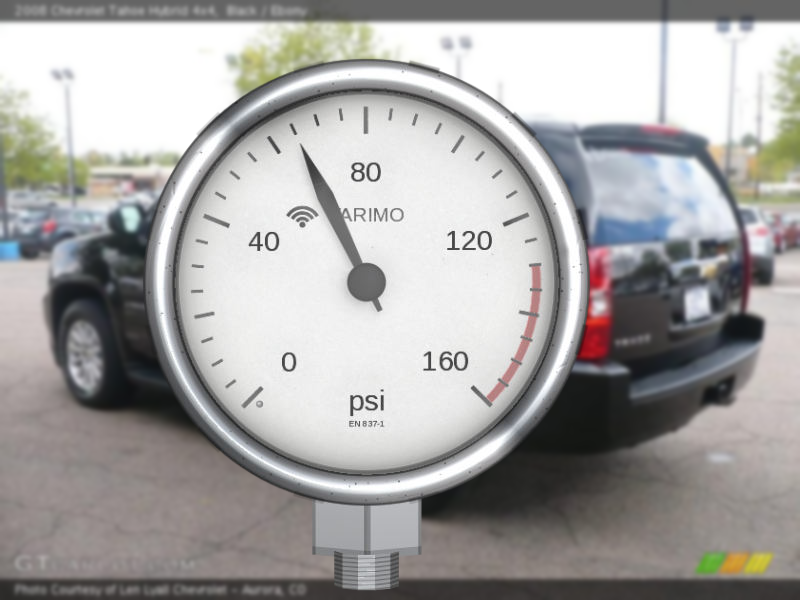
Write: 65 psi
